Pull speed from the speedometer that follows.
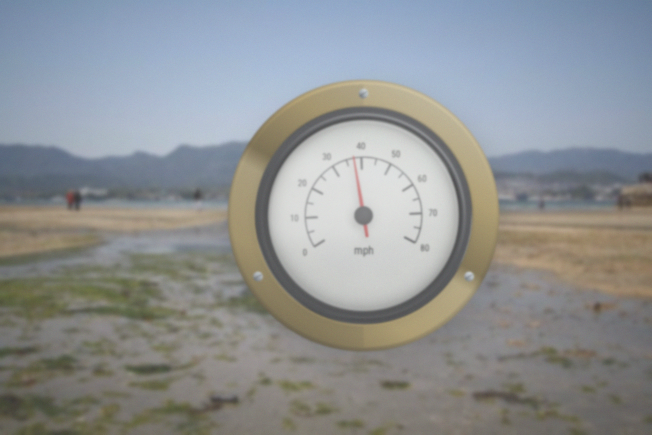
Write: 37.5 mph
